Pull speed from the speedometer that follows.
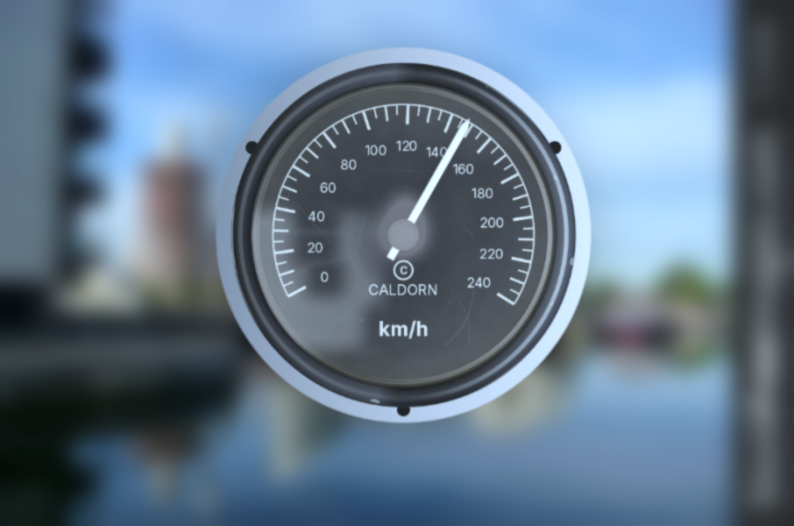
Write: 147.5 km/h
